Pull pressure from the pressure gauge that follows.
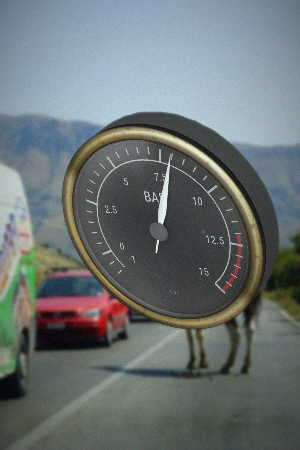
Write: 8 bar
